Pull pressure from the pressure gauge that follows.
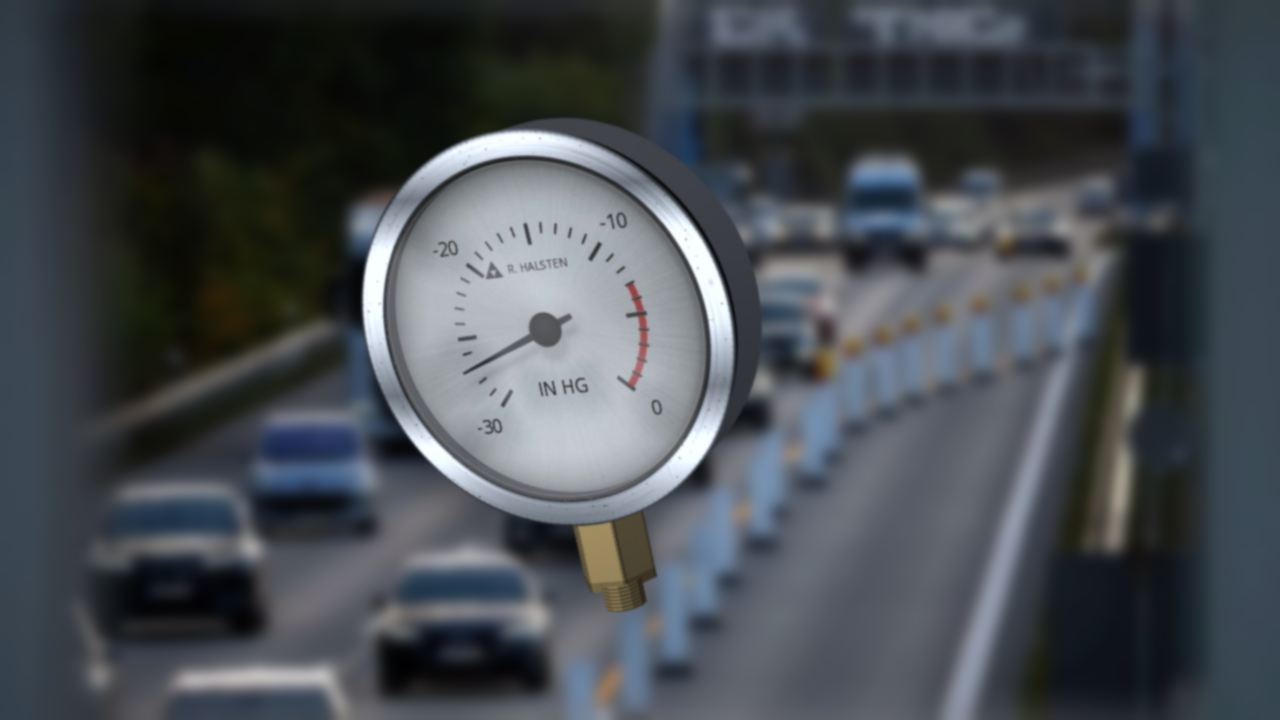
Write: -27 inHg
